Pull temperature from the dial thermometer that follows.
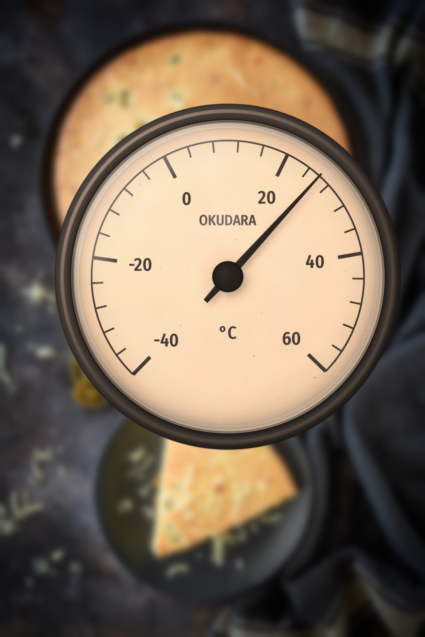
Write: 26 °C
